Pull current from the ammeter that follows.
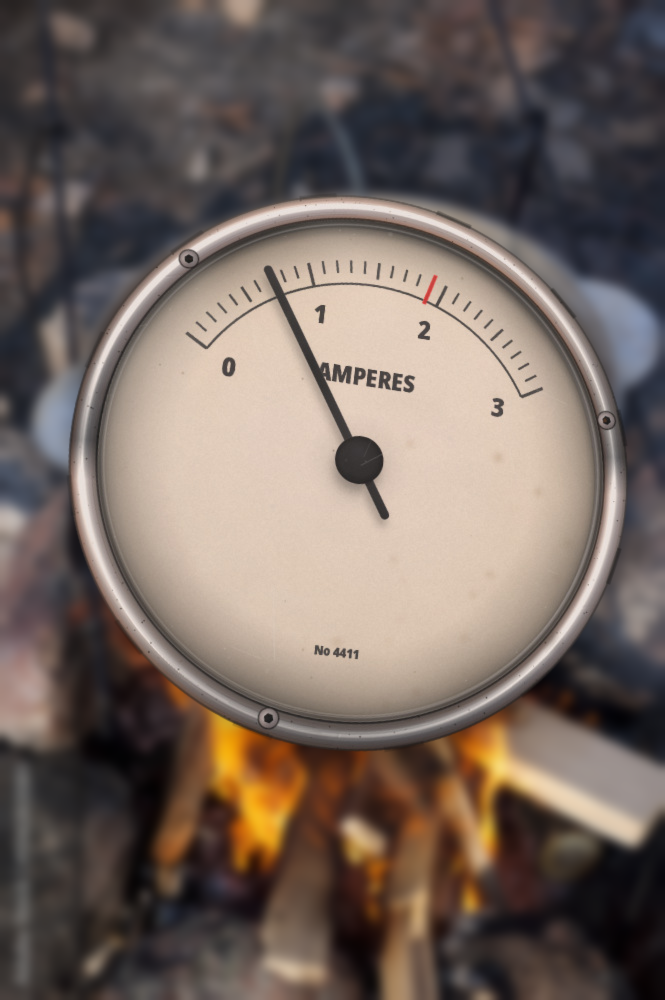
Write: 0.7 A
